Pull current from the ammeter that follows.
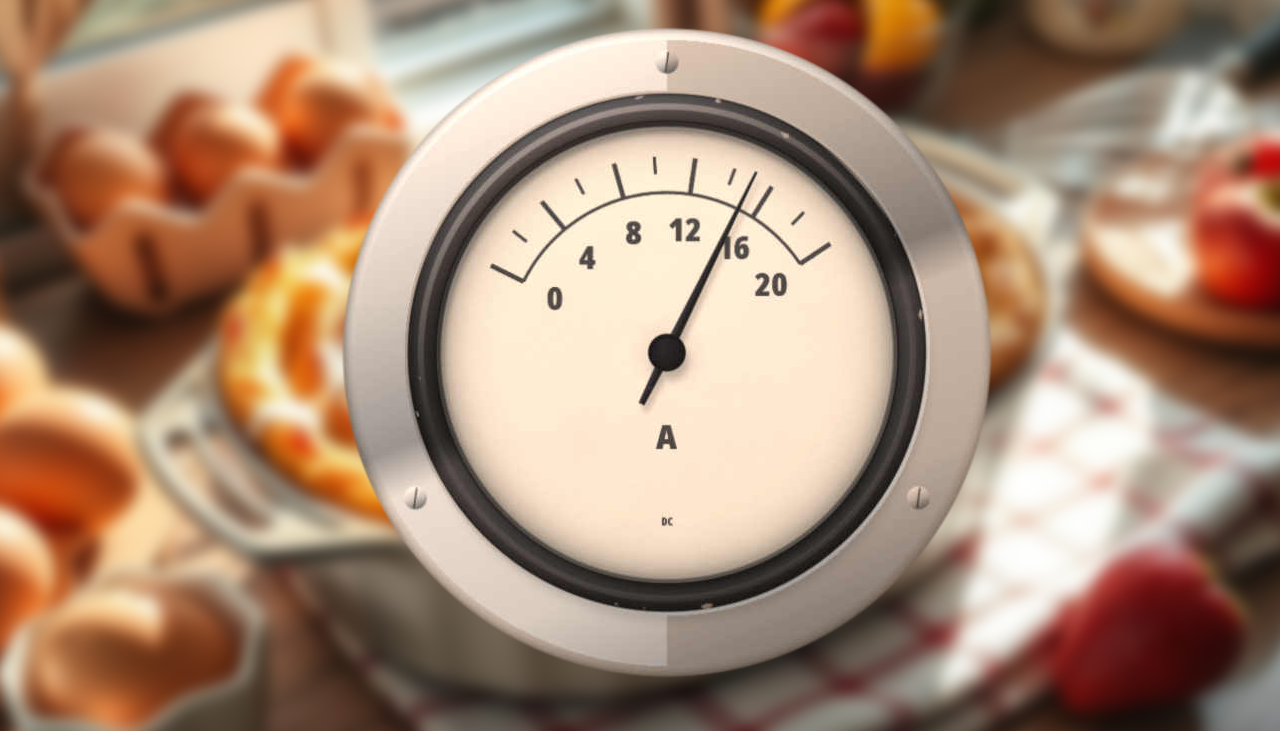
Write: 15 A
